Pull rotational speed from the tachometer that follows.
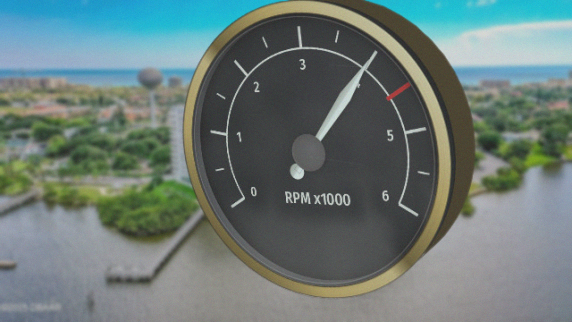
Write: 4000 rpm
